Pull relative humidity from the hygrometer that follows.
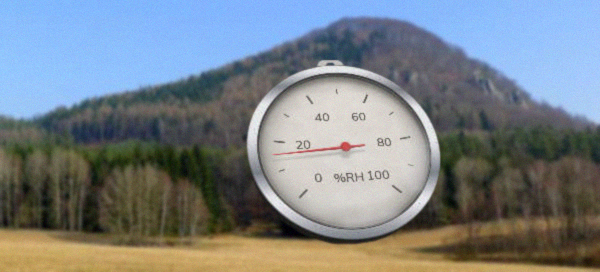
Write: 15 %
